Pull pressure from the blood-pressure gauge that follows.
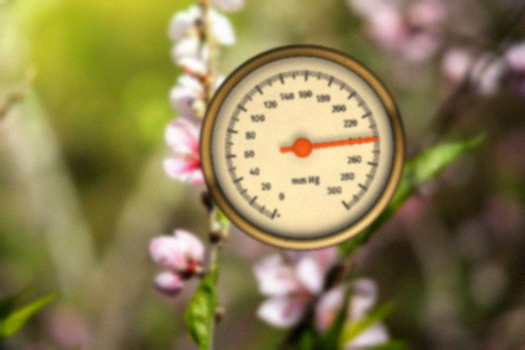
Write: 240 mmHg
